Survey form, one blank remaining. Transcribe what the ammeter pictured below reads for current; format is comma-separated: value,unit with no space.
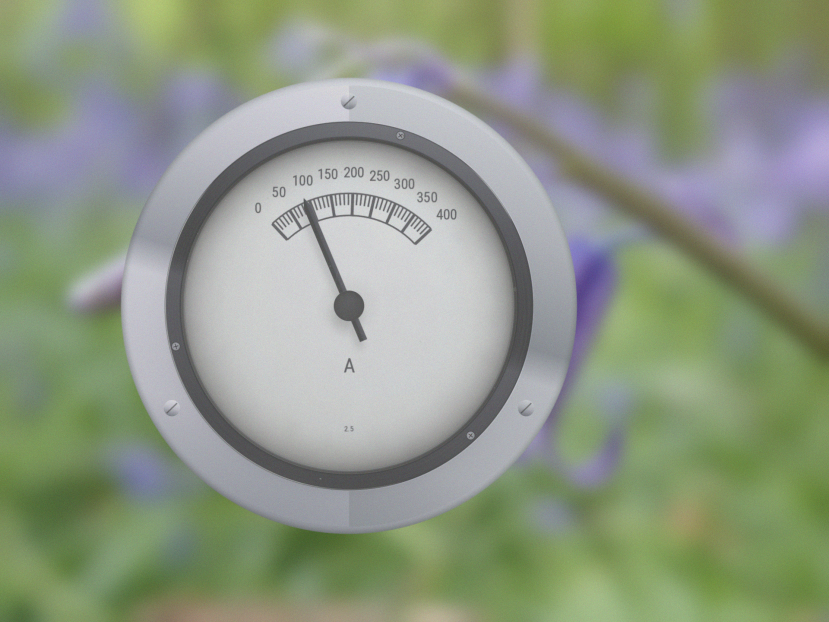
90,A
